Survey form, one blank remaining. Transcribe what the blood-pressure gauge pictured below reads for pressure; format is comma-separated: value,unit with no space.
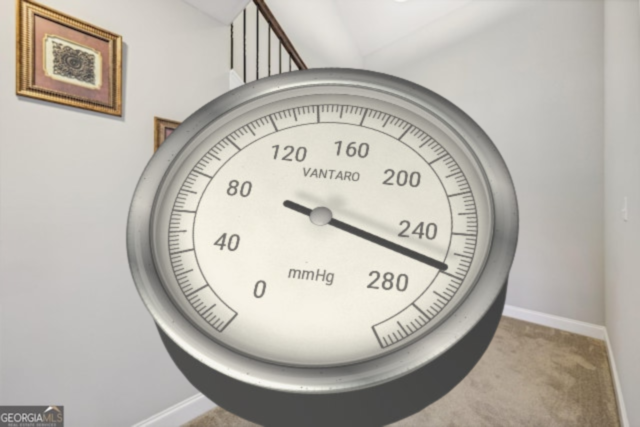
260,mmHg
